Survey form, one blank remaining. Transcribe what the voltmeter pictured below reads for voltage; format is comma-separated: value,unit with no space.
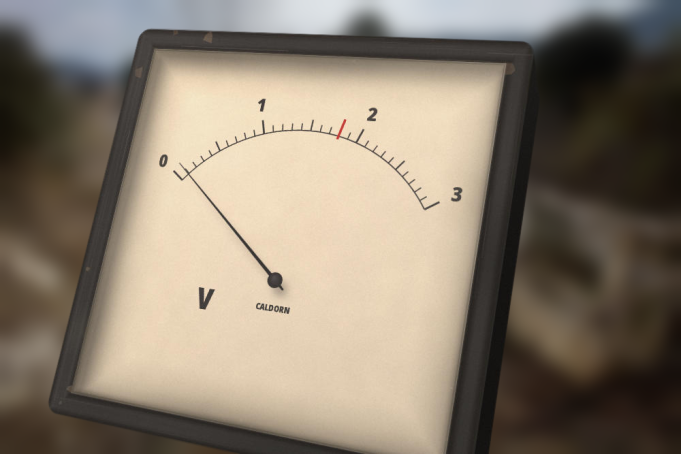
0.1,V
